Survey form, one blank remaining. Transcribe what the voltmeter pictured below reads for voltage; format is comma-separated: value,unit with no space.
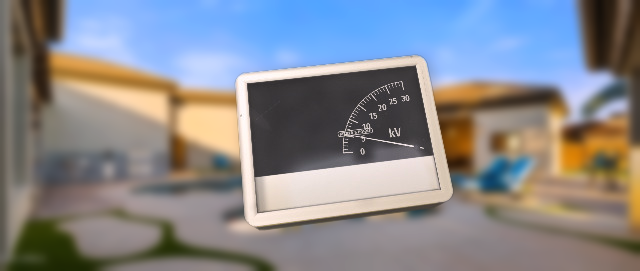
5,kV
